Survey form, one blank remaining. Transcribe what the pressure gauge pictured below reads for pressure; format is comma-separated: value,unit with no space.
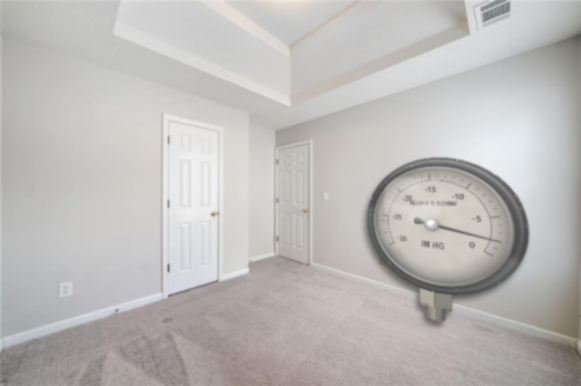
-2,inHg
